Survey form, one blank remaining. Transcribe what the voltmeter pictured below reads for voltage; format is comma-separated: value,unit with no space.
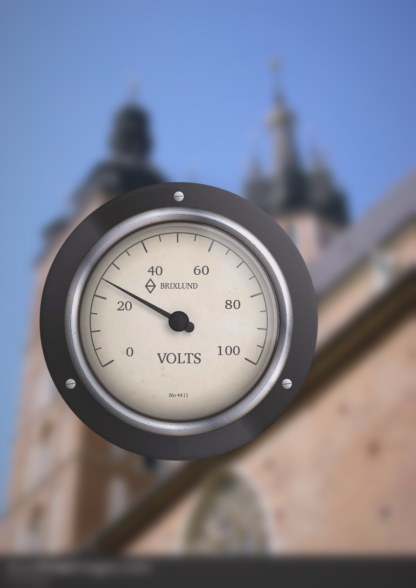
25,V
